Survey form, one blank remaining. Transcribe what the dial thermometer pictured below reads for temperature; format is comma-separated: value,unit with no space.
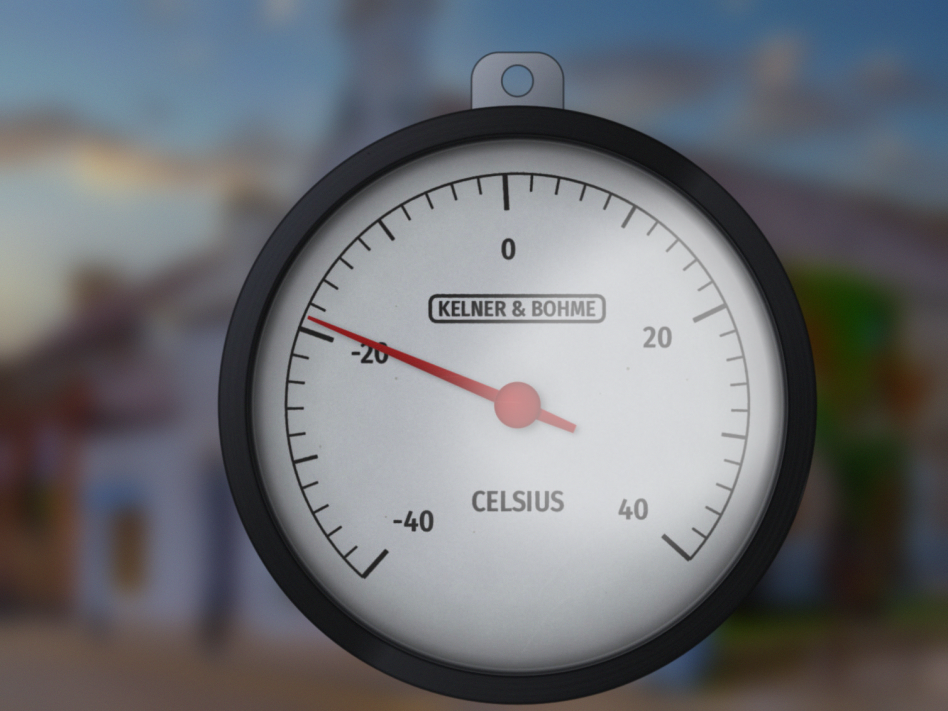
-19,°C
